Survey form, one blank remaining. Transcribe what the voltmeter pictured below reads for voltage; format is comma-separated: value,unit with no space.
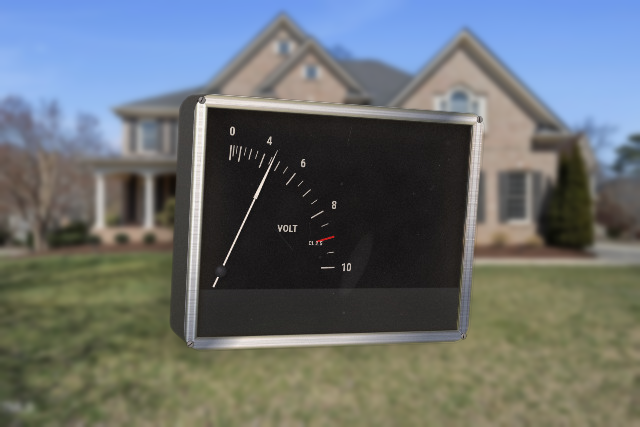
4.5,V
